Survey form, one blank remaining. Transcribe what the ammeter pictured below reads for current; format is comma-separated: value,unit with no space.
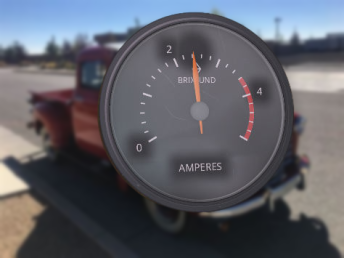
2.4,A
